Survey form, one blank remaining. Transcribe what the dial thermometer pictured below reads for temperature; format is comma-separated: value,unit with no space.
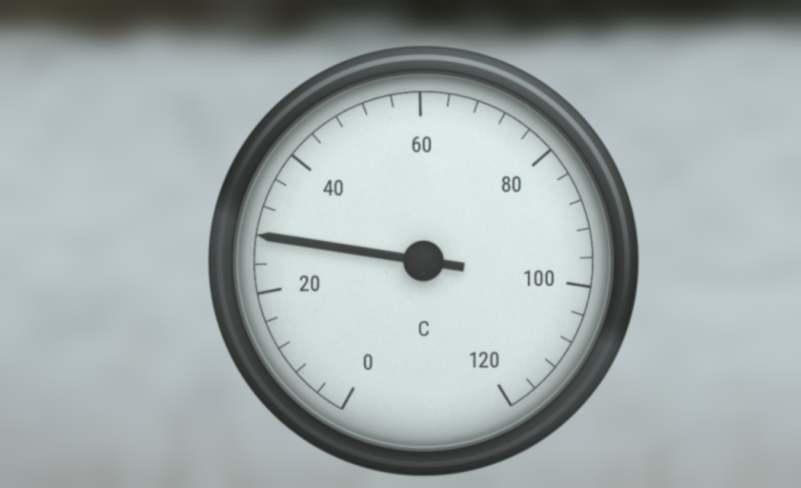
28,°C
